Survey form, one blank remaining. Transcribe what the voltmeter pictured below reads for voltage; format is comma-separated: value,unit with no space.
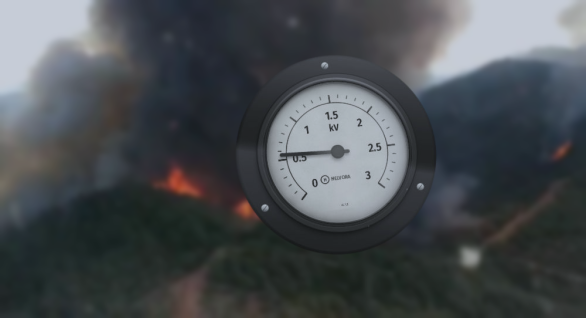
0.55,kV
